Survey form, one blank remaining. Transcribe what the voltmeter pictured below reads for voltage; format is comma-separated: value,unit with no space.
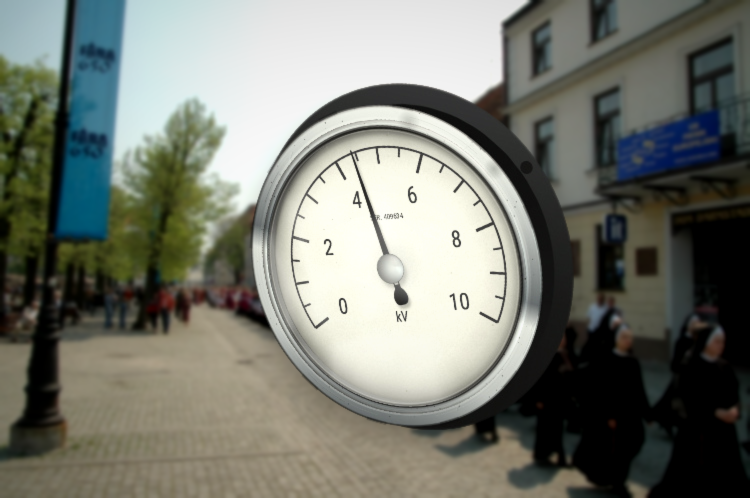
4.5,kV
